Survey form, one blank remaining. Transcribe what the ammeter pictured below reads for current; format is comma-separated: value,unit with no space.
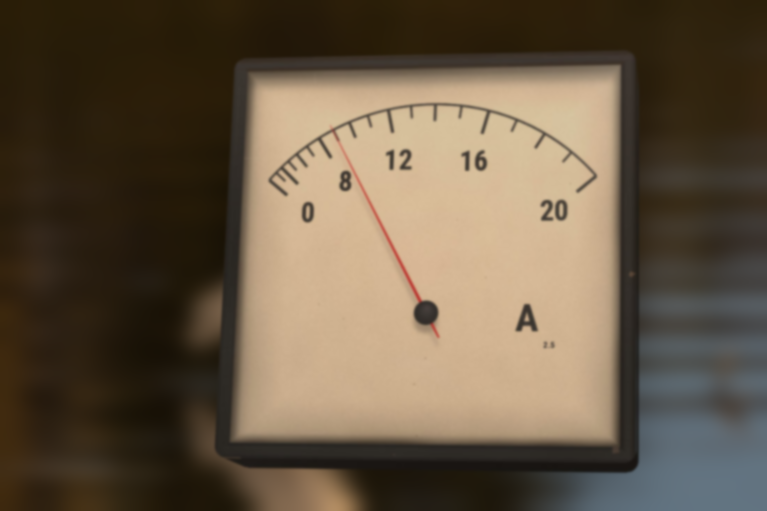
9,A
